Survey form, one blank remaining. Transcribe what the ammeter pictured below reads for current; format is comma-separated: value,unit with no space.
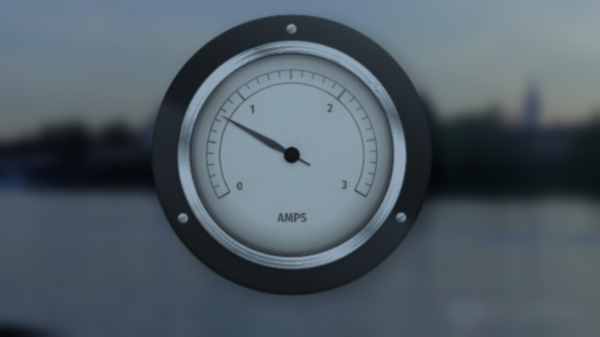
0.75,A
